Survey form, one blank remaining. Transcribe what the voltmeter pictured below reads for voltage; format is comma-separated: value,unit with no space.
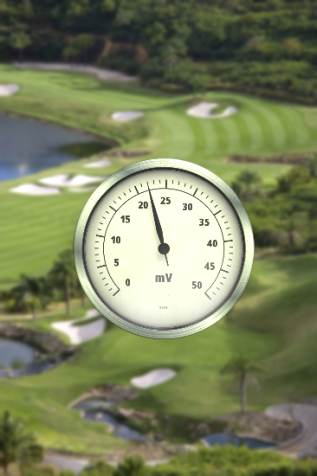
22,mV
